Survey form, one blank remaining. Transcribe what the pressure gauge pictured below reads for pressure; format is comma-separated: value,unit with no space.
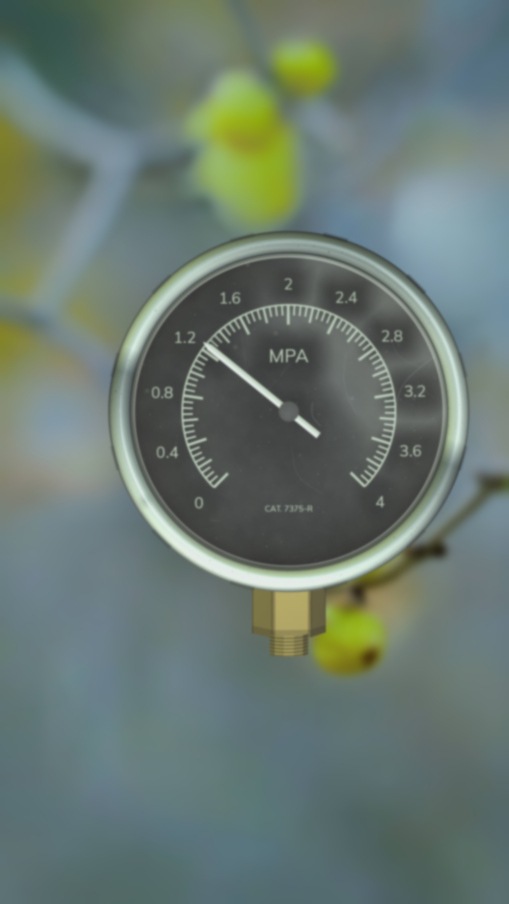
1.25,MPa
